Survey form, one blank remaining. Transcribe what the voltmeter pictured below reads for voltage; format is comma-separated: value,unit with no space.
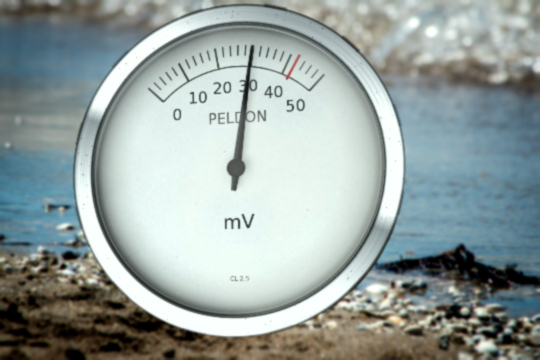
30,mV
